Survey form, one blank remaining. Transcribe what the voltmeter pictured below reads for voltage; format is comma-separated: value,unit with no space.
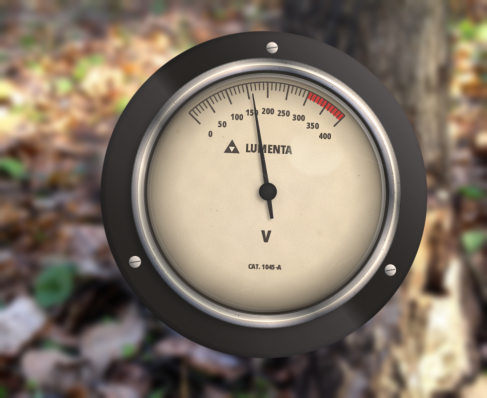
160,V
